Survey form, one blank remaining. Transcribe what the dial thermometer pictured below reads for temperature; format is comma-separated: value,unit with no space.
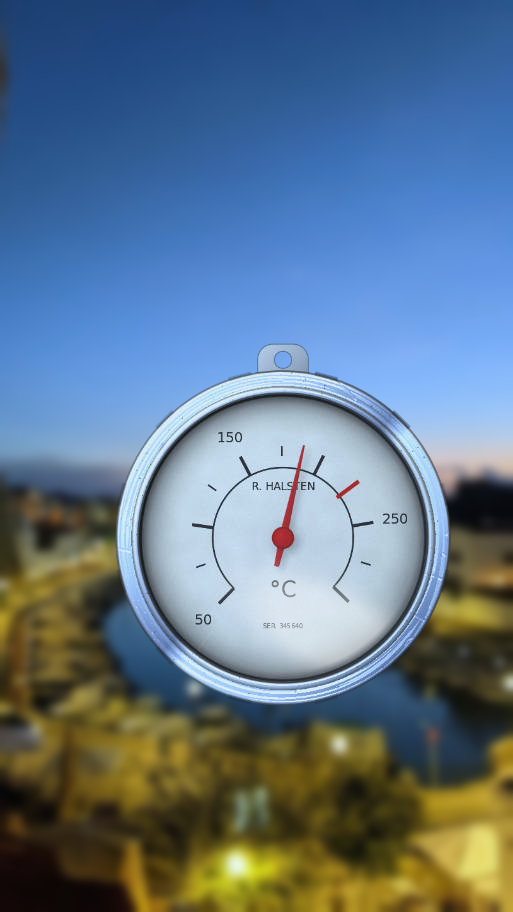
187.5,°C
